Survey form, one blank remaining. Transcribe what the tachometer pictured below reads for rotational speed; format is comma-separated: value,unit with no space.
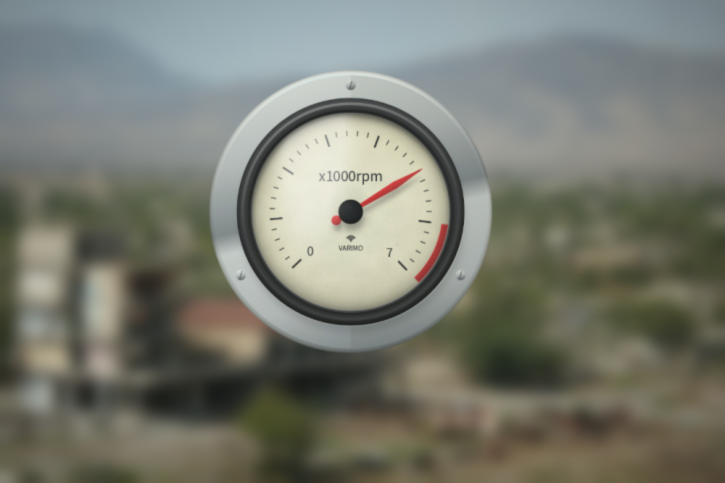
5000,rpm
